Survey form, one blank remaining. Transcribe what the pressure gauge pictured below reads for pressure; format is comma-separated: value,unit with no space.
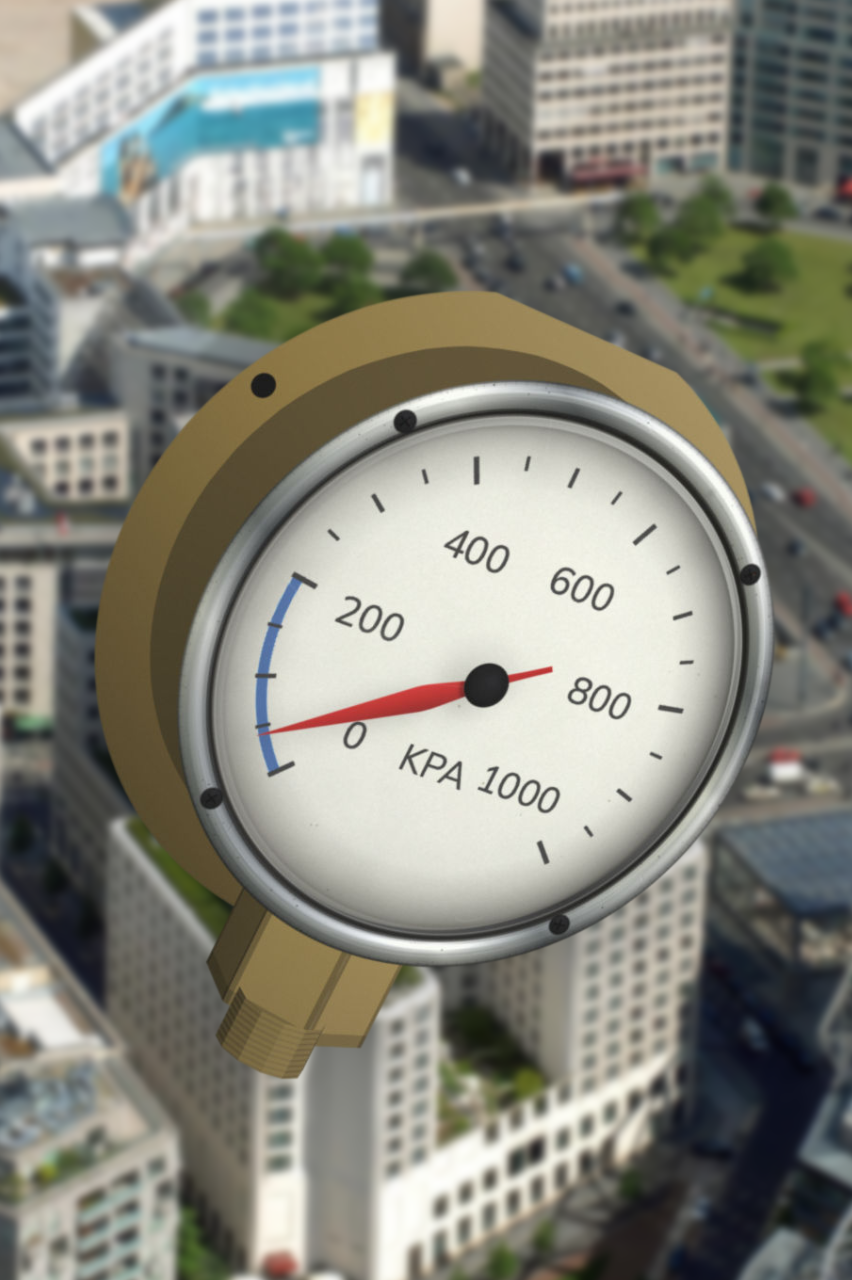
50,kPa
